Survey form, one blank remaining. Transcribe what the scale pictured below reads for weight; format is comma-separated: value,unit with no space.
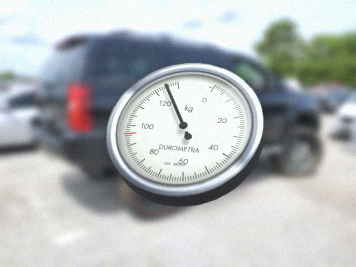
125,kg
